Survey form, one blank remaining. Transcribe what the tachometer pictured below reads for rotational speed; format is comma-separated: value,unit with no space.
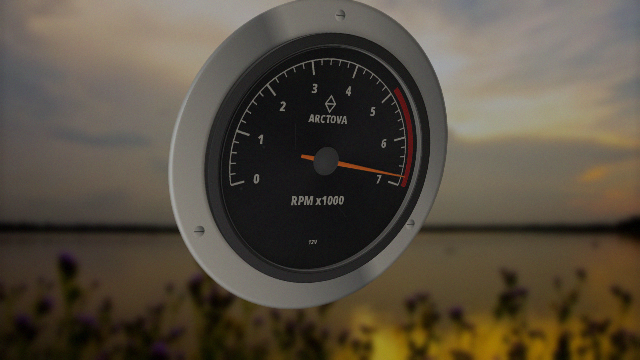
6800,rpm
